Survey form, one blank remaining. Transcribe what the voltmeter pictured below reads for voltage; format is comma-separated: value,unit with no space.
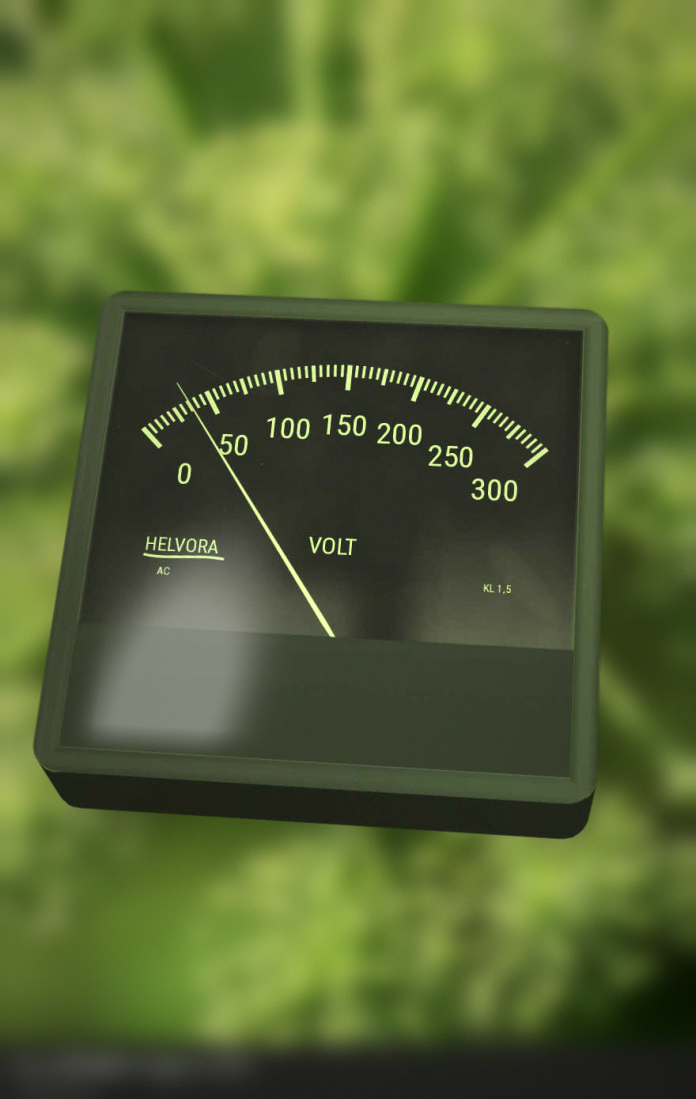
35,V
